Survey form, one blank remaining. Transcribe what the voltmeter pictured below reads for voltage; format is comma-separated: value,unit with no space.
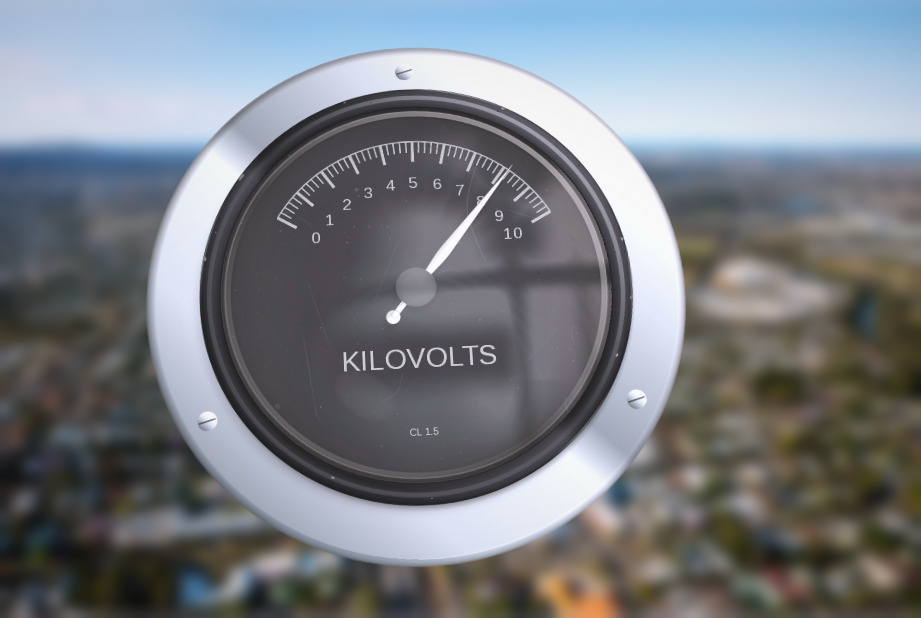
8.2,kV
